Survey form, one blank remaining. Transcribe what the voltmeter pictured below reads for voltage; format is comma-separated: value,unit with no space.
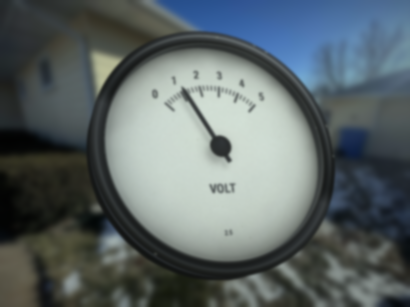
1,V
